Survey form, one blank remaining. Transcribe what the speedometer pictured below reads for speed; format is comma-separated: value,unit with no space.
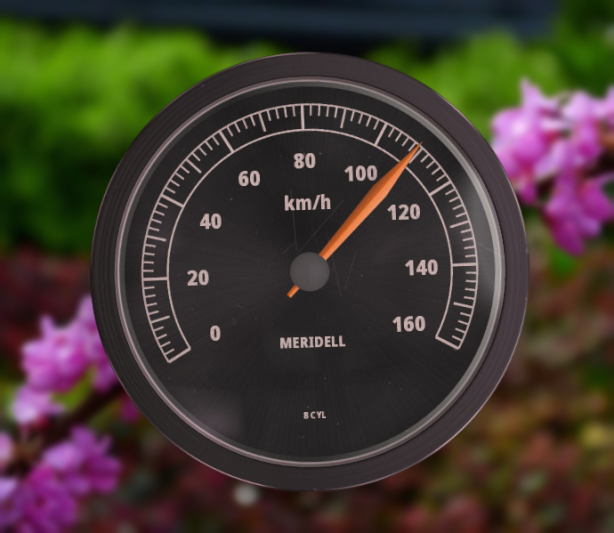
109,km/h
